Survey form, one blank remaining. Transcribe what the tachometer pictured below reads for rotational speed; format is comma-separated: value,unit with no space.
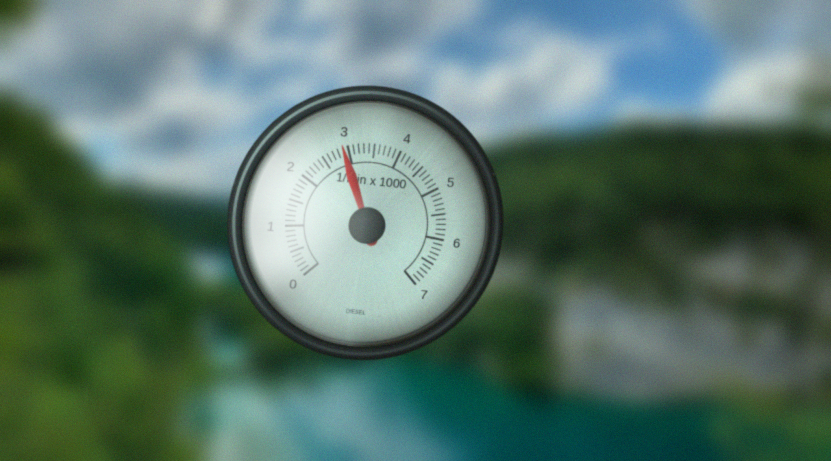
2900,rpm
